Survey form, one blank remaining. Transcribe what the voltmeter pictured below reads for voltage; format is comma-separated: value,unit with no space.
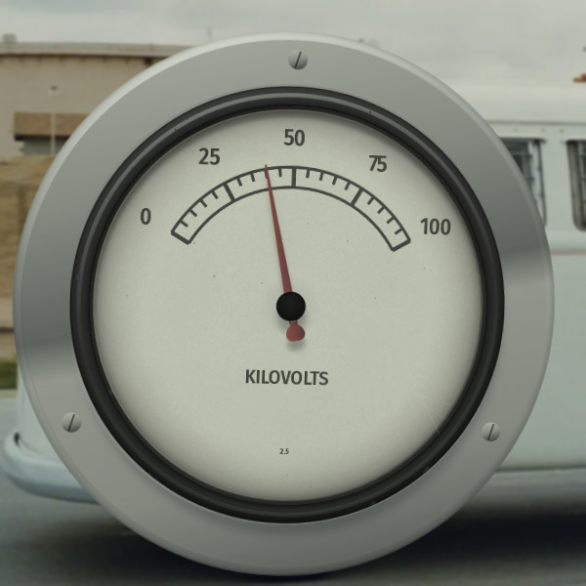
40,kV
